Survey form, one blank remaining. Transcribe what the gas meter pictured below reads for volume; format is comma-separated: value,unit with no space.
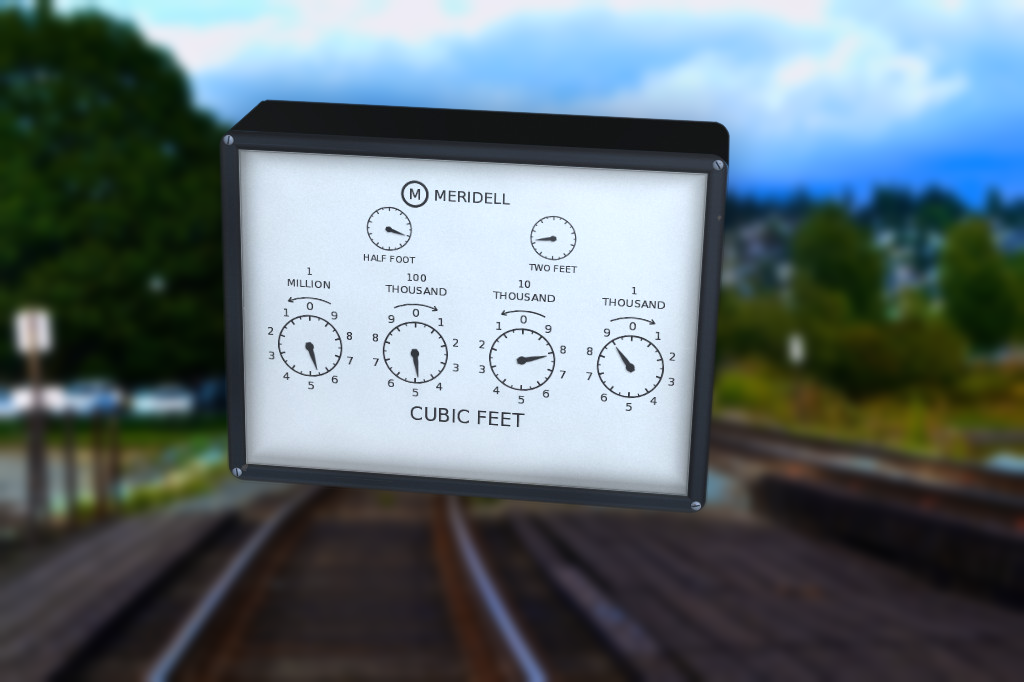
547900,ft³
